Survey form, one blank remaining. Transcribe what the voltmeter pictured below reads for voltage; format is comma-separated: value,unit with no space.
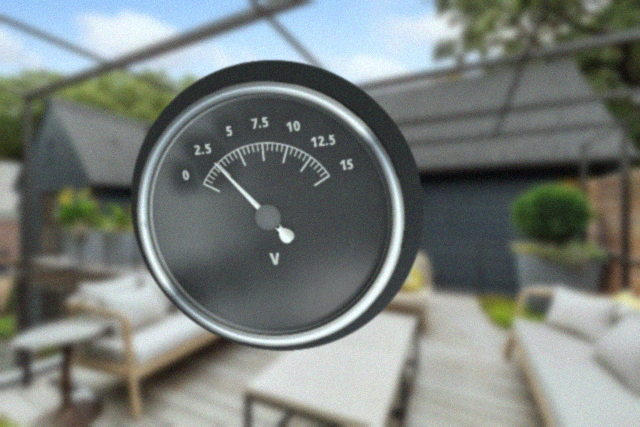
2.5,V
